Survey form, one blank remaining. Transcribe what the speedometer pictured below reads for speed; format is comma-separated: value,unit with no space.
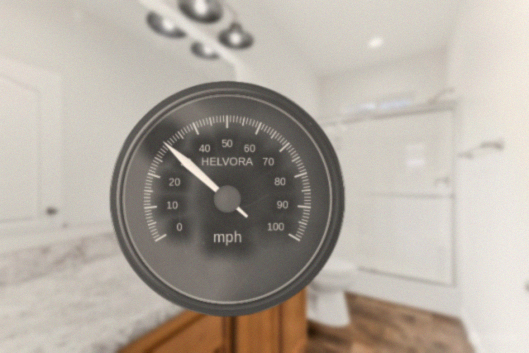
30,mph
